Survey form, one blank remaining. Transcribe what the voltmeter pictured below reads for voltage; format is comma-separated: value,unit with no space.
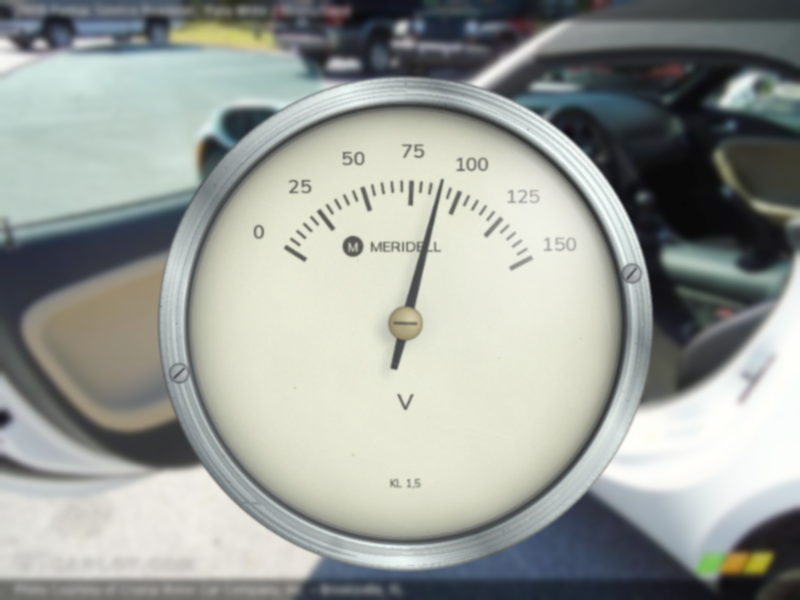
90,V
